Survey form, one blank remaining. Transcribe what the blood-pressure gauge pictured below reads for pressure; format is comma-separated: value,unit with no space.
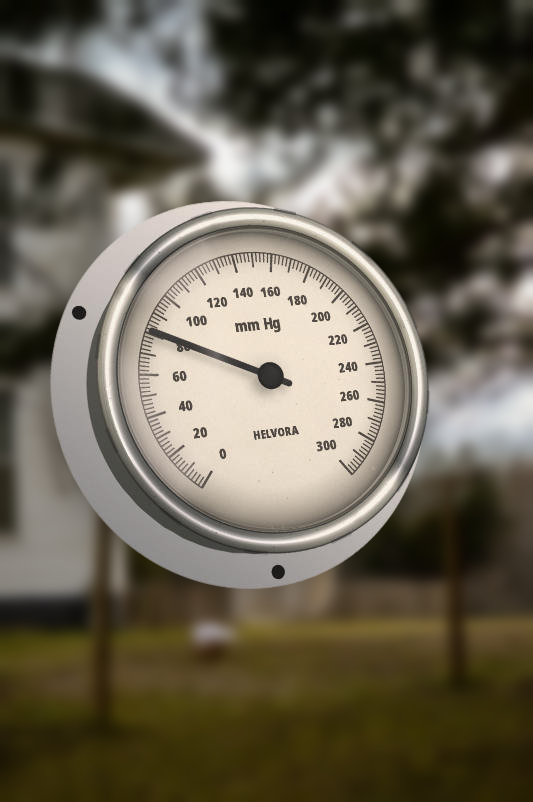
80,mmHg
